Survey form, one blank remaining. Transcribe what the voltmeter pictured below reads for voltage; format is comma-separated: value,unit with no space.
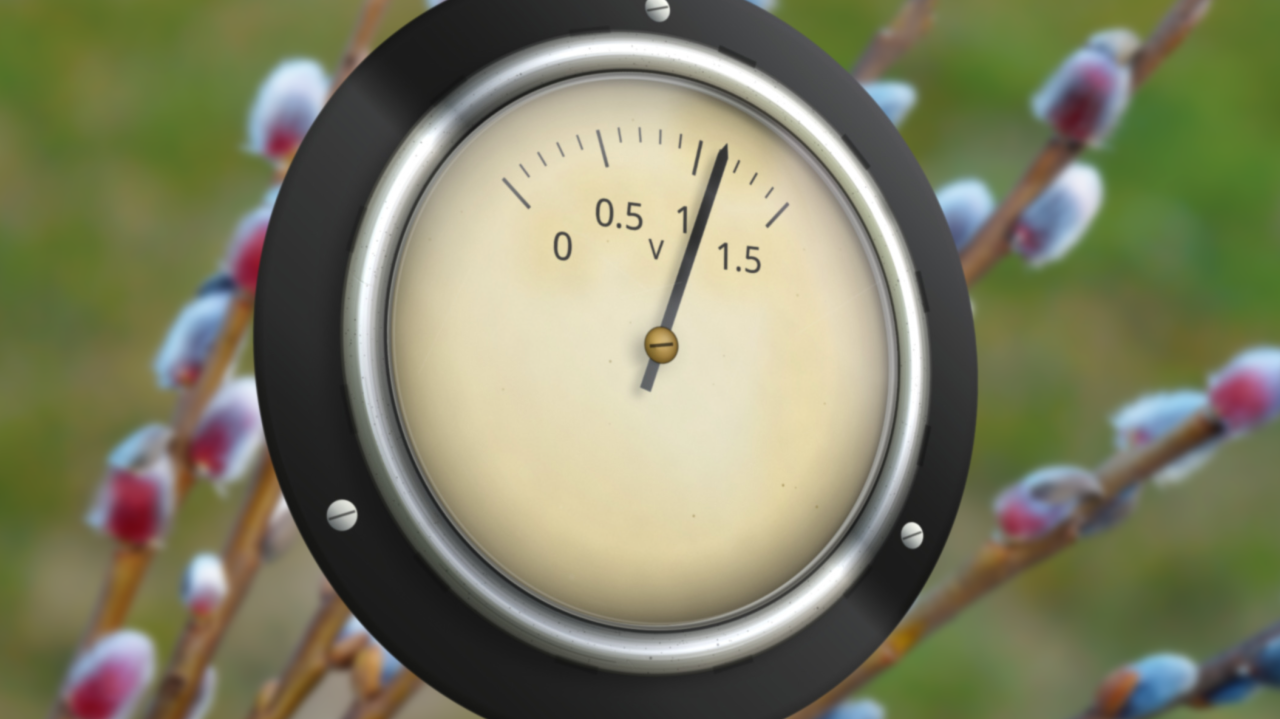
1.1,V
